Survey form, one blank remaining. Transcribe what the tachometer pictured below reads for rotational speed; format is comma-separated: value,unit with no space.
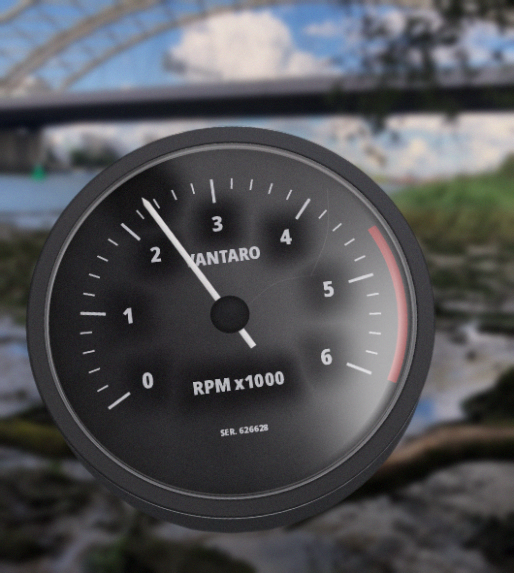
2300,rpm
